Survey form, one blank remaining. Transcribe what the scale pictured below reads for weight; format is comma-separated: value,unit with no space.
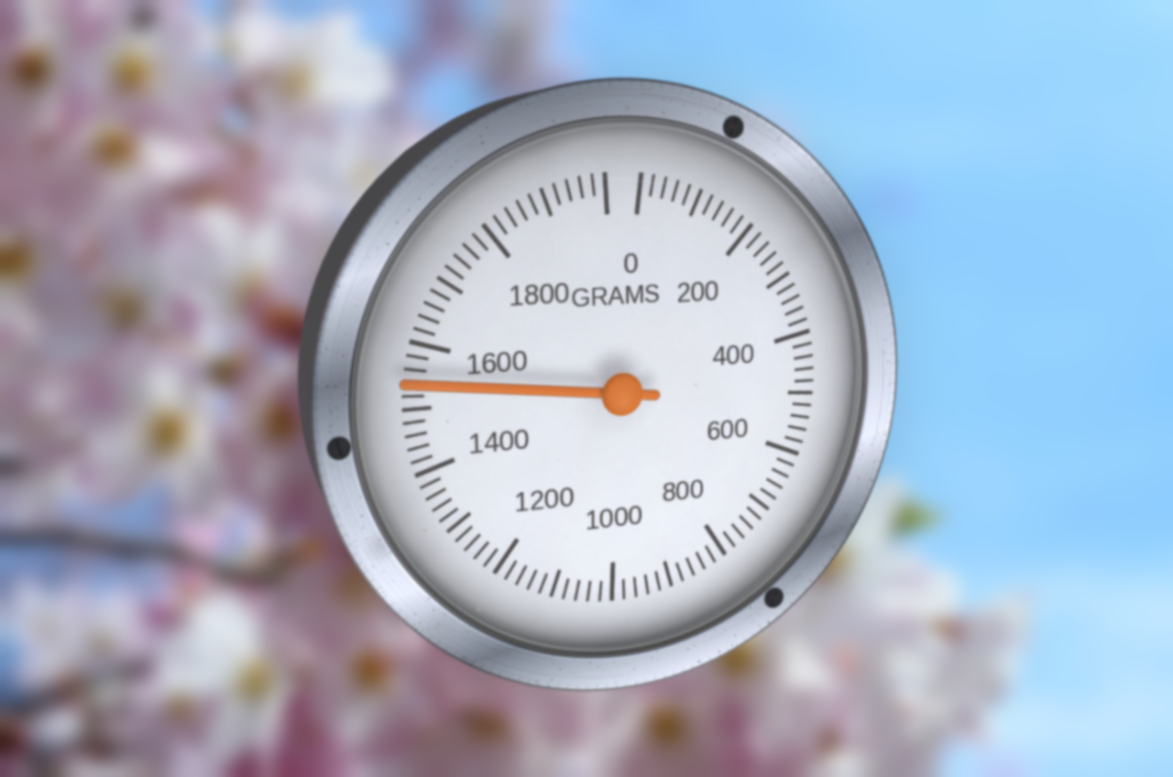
1540,g
